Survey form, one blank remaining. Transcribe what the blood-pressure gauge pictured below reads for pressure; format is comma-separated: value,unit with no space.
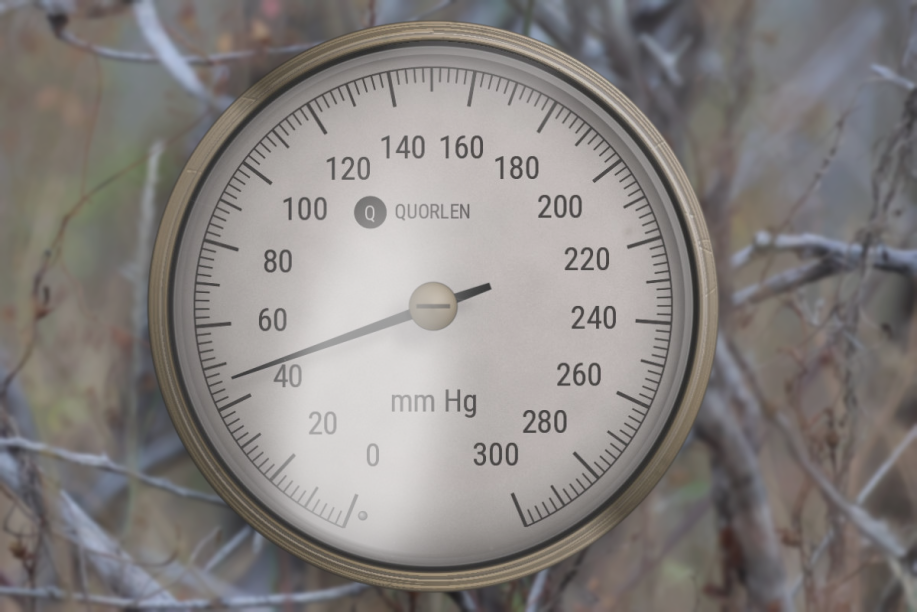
46,mmHg
